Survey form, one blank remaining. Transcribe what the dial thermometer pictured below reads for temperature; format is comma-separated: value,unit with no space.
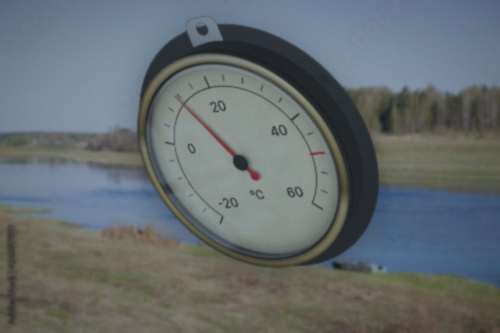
12,°C
